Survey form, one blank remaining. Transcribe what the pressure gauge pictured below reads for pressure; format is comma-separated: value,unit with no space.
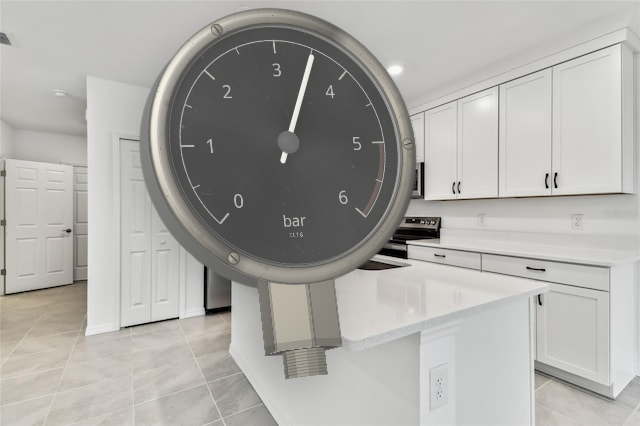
3.5,bar
